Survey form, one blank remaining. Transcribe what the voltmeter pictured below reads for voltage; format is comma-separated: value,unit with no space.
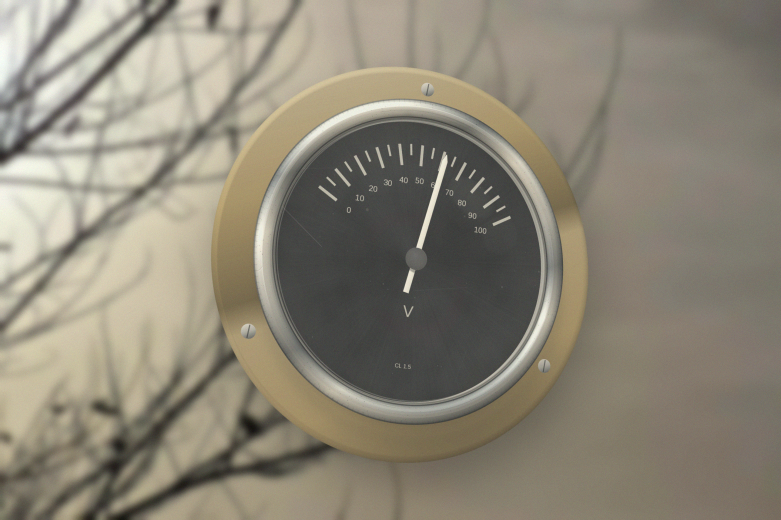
60,V
